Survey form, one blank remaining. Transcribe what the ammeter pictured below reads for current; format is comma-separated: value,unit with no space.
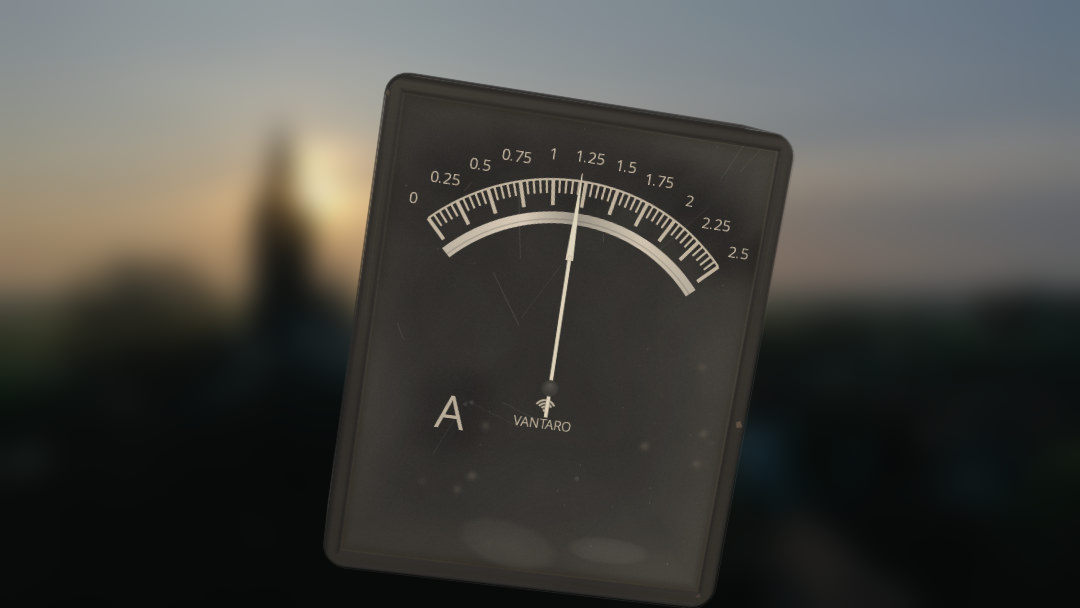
1.2,A
